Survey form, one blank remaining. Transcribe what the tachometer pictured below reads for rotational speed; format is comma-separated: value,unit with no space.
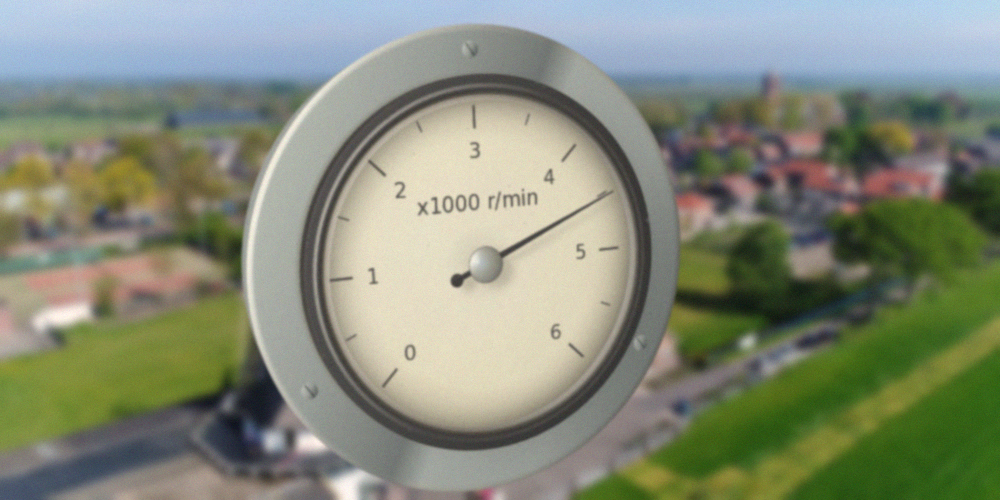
4500,rpm
